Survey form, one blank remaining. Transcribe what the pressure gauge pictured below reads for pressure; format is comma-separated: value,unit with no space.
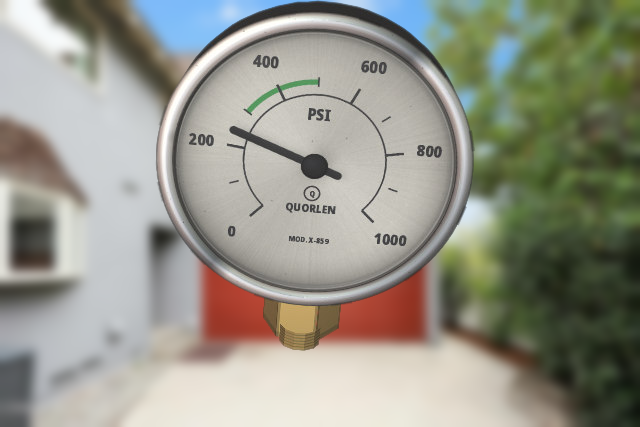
250,psi
